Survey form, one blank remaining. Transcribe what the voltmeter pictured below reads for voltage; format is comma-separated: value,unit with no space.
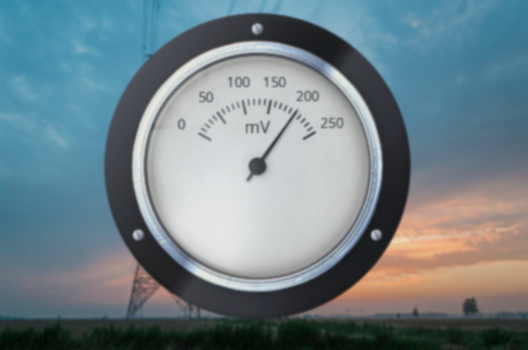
200,mV
